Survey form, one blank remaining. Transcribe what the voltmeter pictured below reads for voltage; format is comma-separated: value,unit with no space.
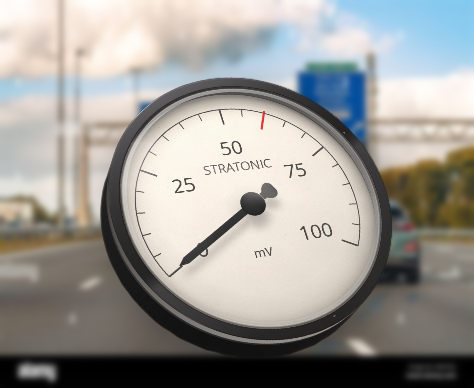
0,mV
